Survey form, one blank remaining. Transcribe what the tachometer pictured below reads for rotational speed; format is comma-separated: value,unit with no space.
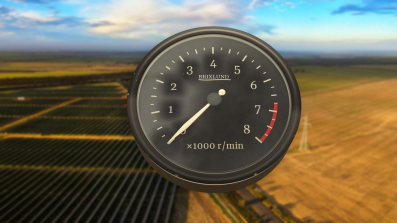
0,rpm
